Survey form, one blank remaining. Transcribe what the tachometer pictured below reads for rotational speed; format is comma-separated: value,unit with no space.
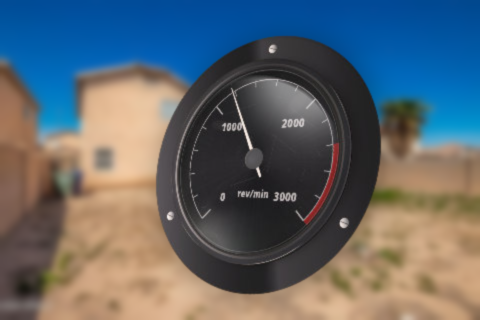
1200,rpm
